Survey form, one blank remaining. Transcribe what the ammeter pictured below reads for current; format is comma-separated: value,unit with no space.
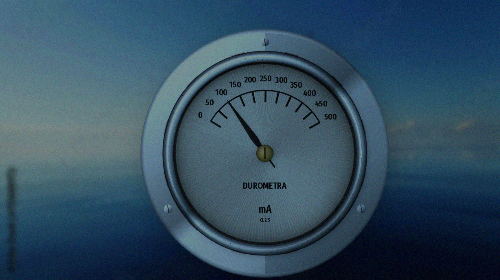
100,mA
